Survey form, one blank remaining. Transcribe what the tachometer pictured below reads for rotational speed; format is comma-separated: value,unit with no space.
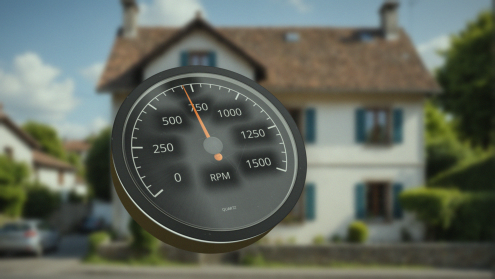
700,rpm
